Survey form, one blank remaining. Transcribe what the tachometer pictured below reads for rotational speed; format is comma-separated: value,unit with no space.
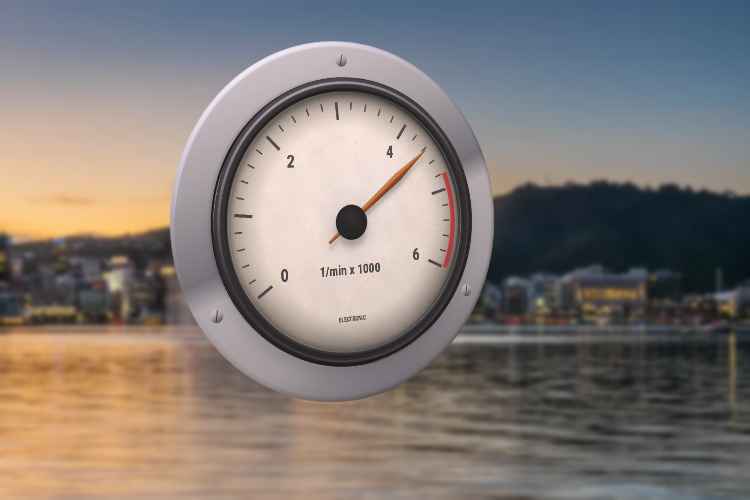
4400,rpm
